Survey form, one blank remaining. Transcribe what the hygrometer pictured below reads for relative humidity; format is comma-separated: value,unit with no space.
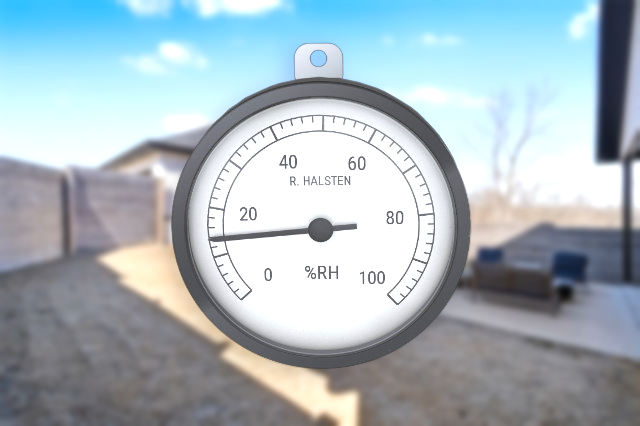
14,%
